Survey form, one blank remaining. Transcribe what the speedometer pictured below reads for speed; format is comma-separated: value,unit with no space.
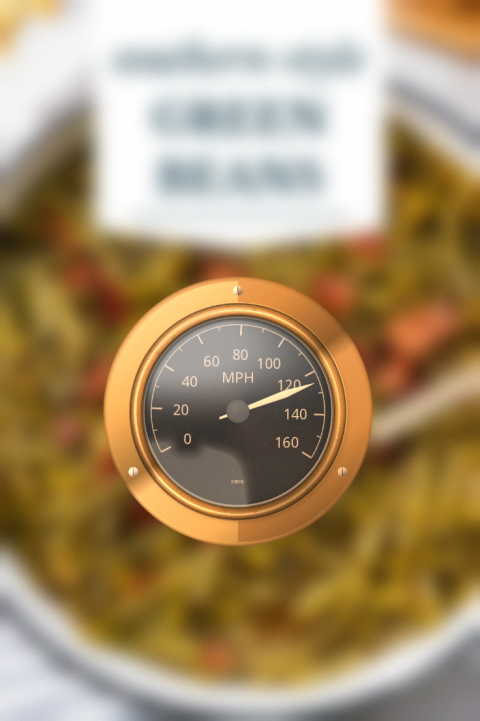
125,mph
